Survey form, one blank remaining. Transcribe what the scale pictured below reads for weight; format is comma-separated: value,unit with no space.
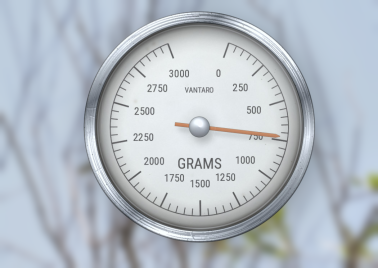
725,g
